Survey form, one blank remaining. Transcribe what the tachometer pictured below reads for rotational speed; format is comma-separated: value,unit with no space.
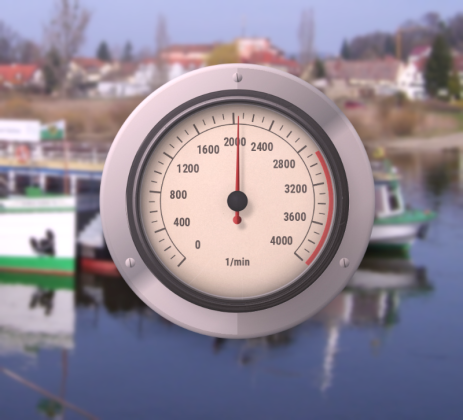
2050,rpm
